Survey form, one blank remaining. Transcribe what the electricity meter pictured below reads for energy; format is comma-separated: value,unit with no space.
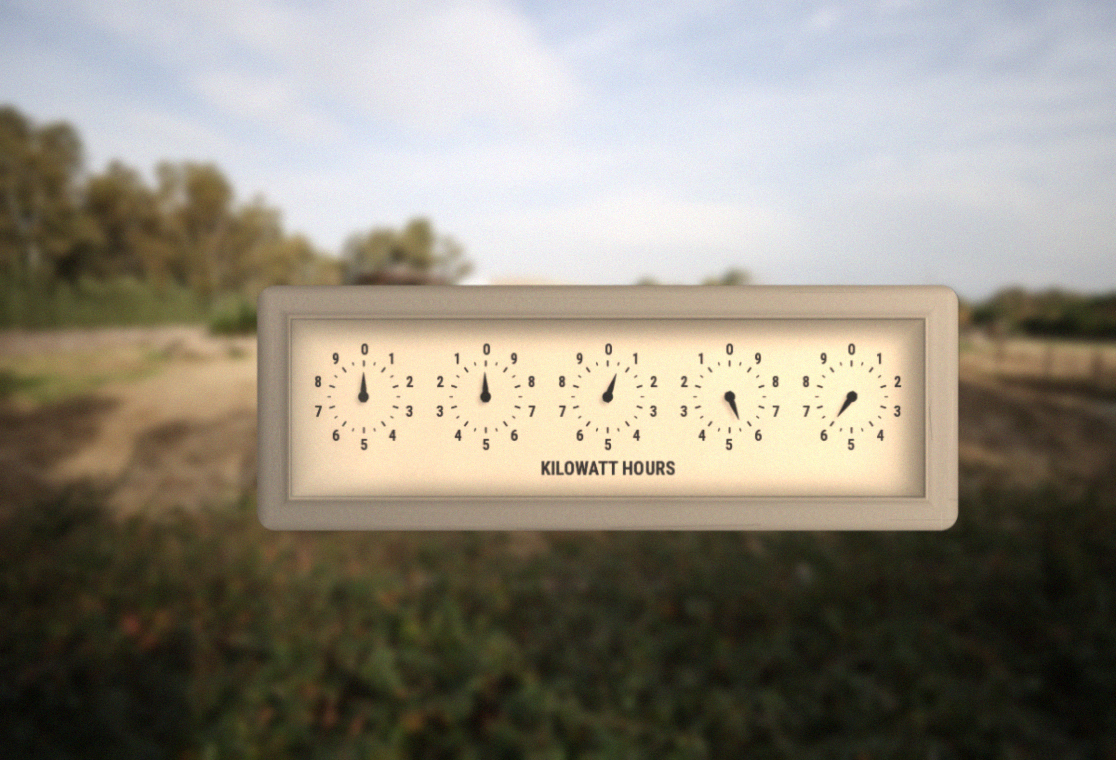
56,kWh
